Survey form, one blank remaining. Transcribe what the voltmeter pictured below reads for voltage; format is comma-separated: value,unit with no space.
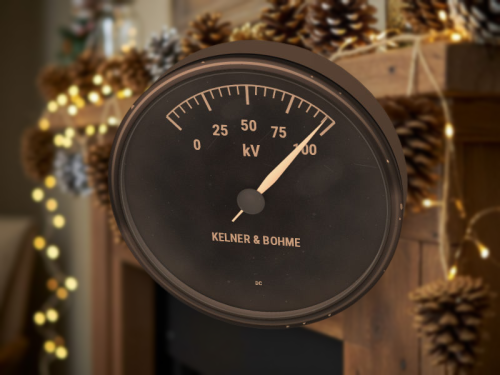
95,kV
